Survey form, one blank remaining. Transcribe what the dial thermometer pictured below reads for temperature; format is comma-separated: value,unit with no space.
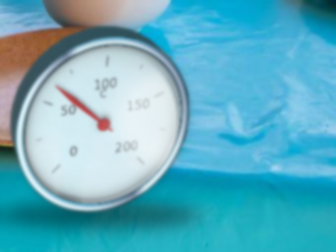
62.5,°C
